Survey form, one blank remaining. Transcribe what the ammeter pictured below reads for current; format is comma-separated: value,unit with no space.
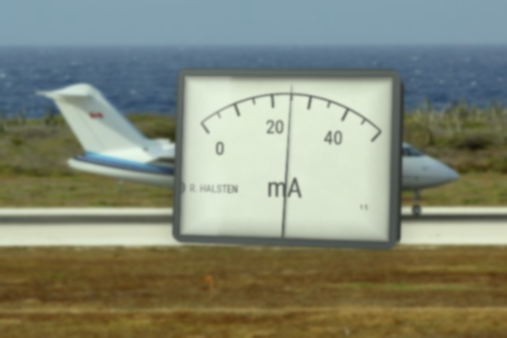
25,mA
